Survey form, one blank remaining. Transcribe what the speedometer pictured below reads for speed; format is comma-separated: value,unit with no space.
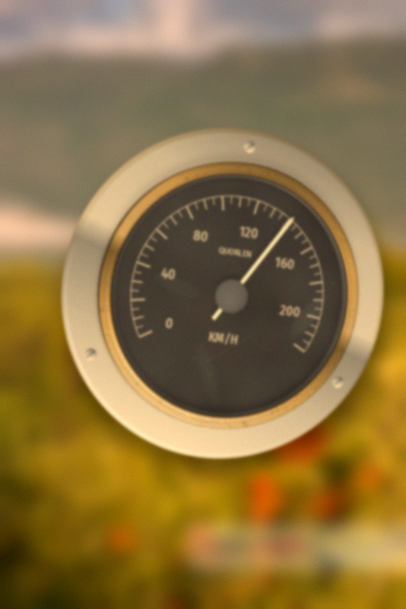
140,km/h
